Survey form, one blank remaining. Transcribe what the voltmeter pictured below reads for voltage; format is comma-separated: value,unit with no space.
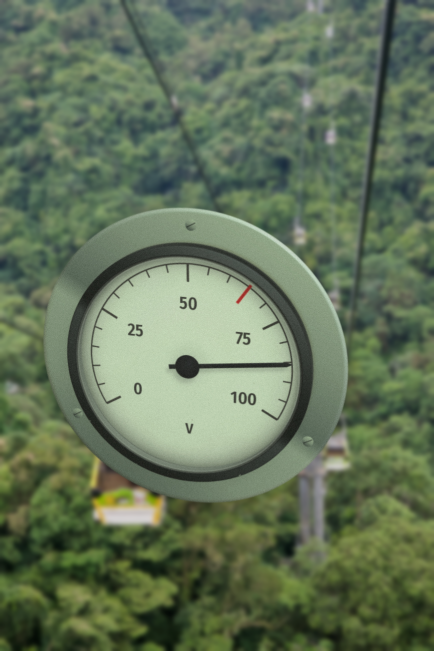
85,V
